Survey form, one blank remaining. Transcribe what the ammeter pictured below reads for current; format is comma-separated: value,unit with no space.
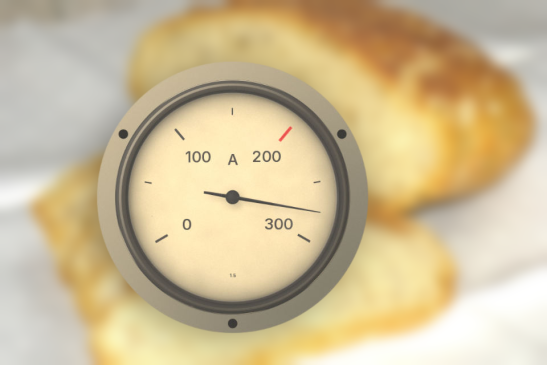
275,A
